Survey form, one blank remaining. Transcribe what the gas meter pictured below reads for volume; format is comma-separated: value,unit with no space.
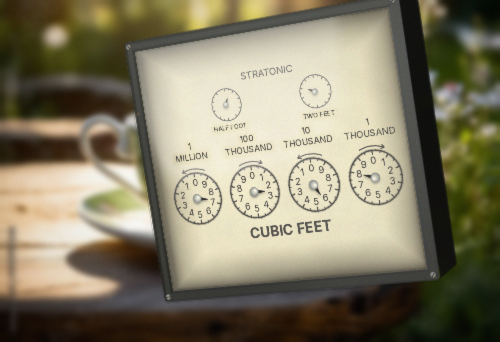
725800,ft³
